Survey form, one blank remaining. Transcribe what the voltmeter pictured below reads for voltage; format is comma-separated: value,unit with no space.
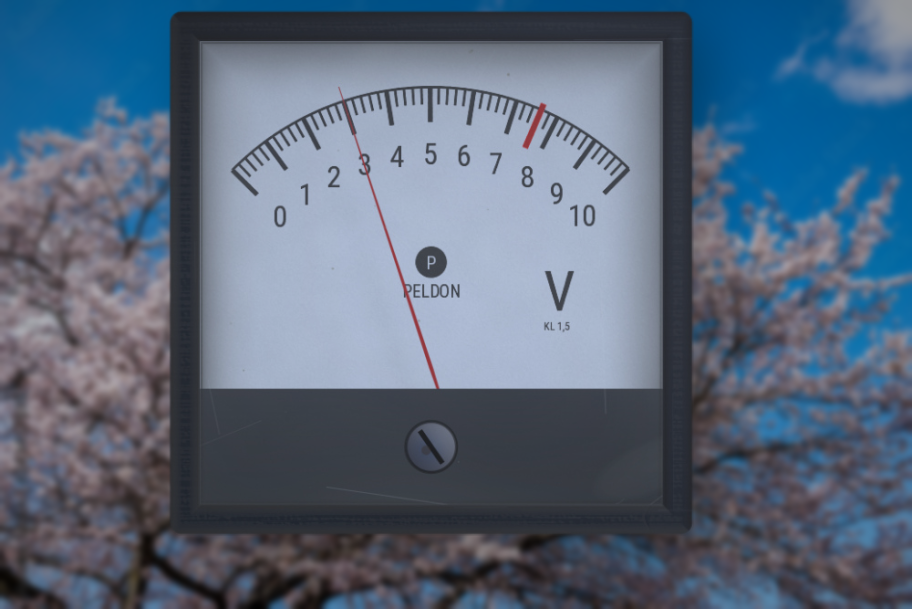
3,V
